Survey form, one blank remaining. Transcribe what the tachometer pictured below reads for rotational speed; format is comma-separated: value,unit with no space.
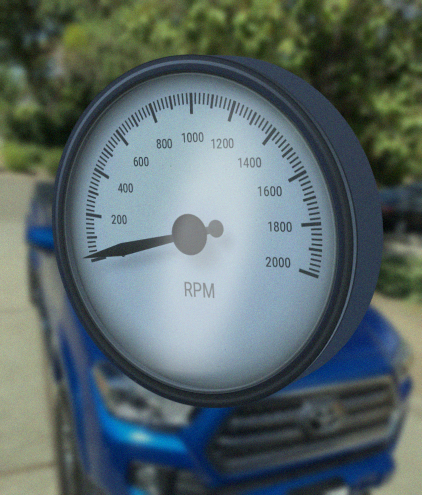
20,rpm
